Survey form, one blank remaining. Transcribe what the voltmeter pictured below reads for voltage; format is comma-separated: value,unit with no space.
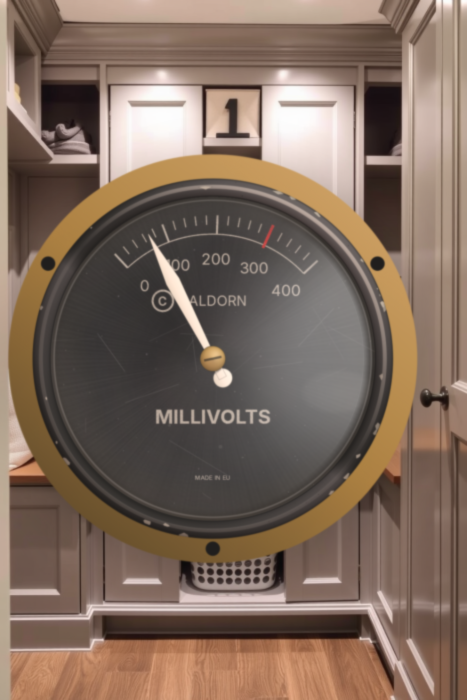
70,mV
